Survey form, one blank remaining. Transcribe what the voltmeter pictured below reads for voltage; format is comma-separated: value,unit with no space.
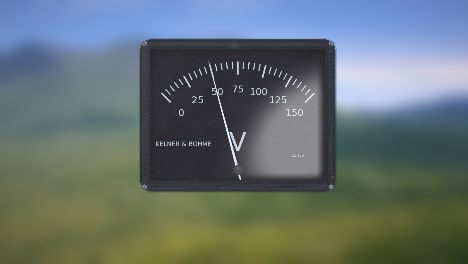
50,V
